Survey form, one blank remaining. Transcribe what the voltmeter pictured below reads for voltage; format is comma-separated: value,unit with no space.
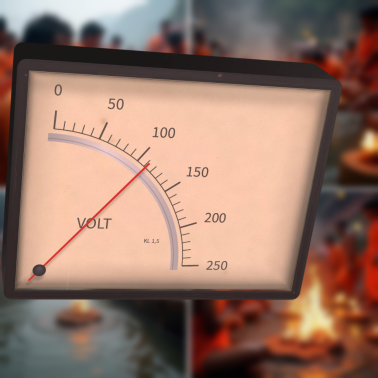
110,V
